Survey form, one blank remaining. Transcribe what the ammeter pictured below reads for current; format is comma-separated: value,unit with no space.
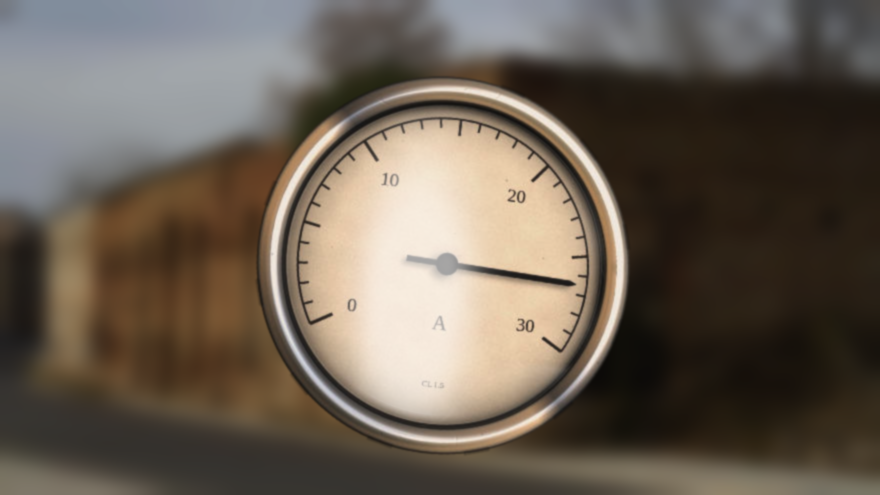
26.5,A
